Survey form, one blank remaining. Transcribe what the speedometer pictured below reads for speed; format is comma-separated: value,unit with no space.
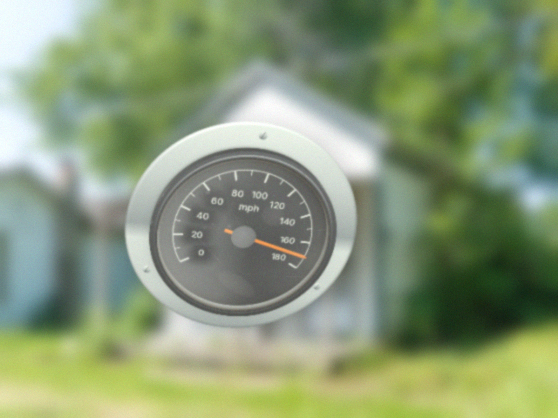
170,mph
